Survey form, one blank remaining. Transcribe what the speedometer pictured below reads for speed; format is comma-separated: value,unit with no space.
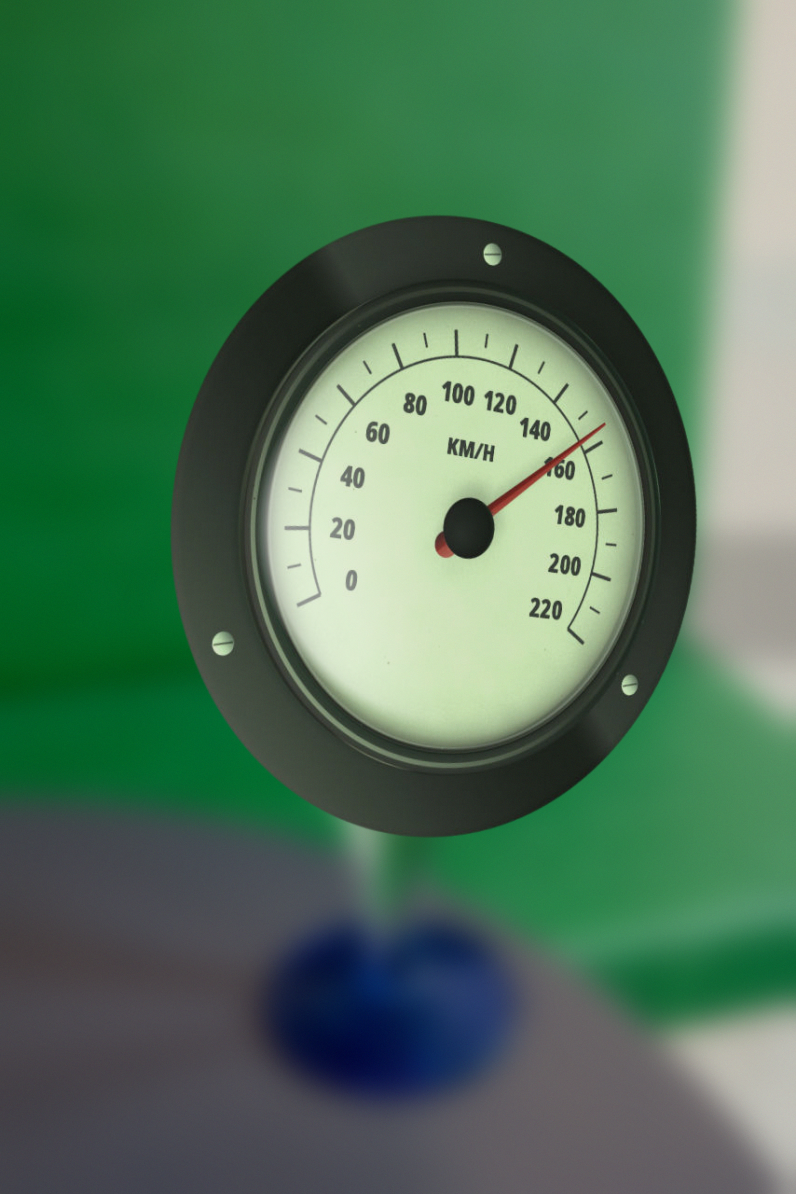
155,km/h
